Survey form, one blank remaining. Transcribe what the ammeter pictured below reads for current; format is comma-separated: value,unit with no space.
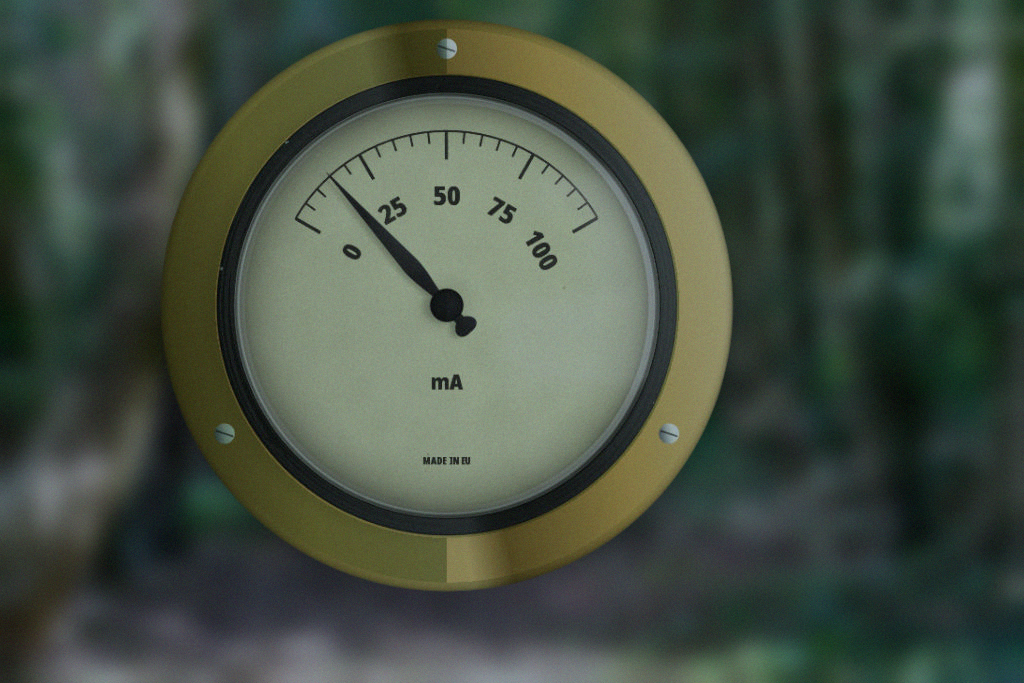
15,mA
